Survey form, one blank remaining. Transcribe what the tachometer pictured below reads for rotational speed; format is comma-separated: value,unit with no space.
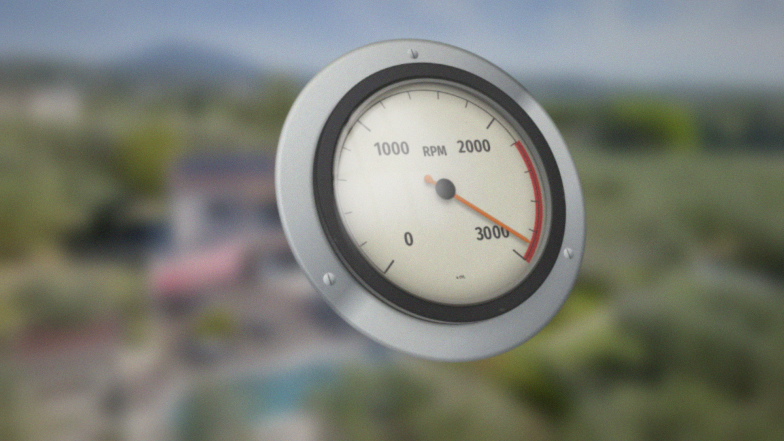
2900,rpm
